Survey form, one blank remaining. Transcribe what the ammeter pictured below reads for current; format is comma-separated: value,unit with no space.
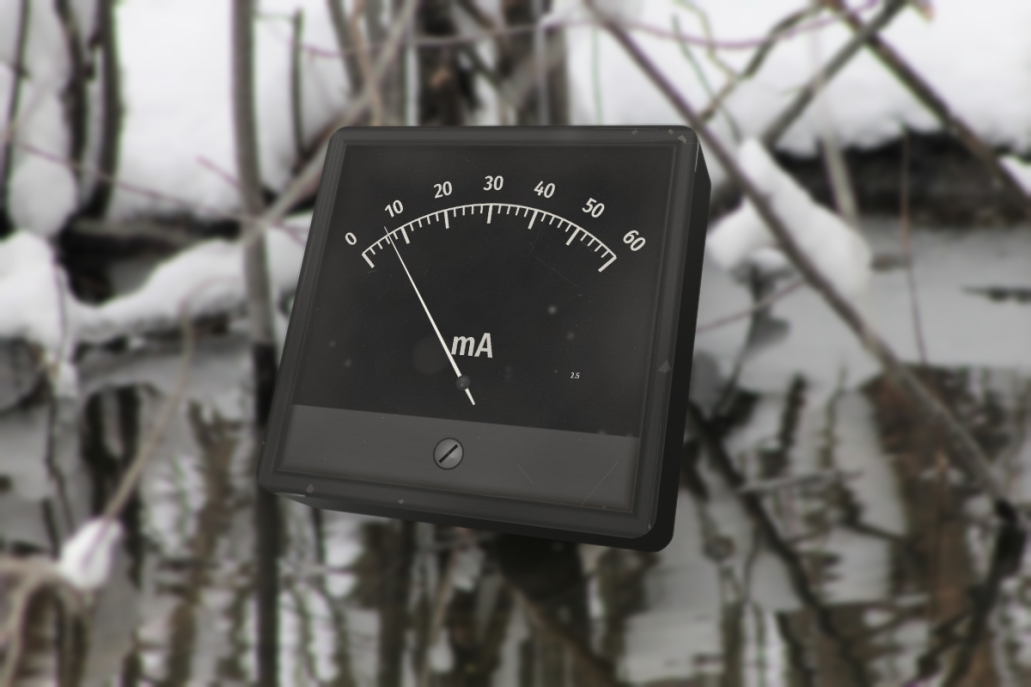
7,mA
